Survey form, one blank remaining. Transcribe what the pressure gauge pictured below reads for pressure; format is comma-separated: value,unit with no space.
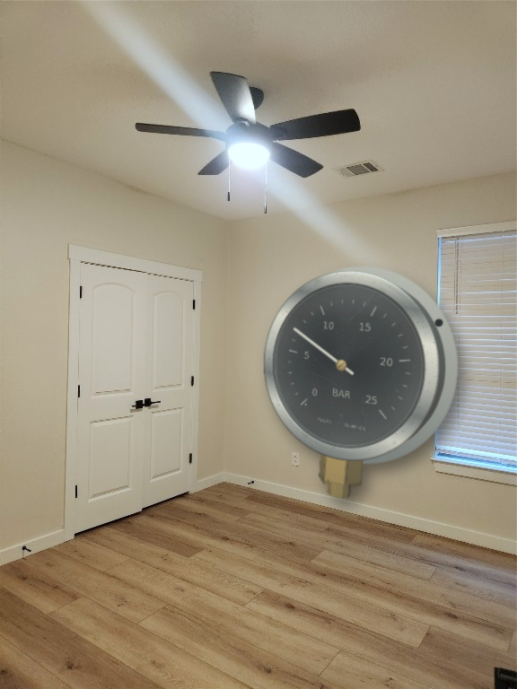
7,bar
